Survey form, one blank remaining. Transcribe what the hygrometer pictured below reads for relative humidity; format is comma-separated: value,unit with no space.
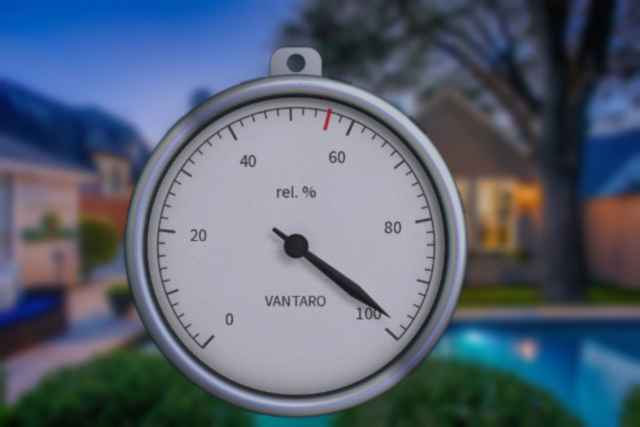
98,%
